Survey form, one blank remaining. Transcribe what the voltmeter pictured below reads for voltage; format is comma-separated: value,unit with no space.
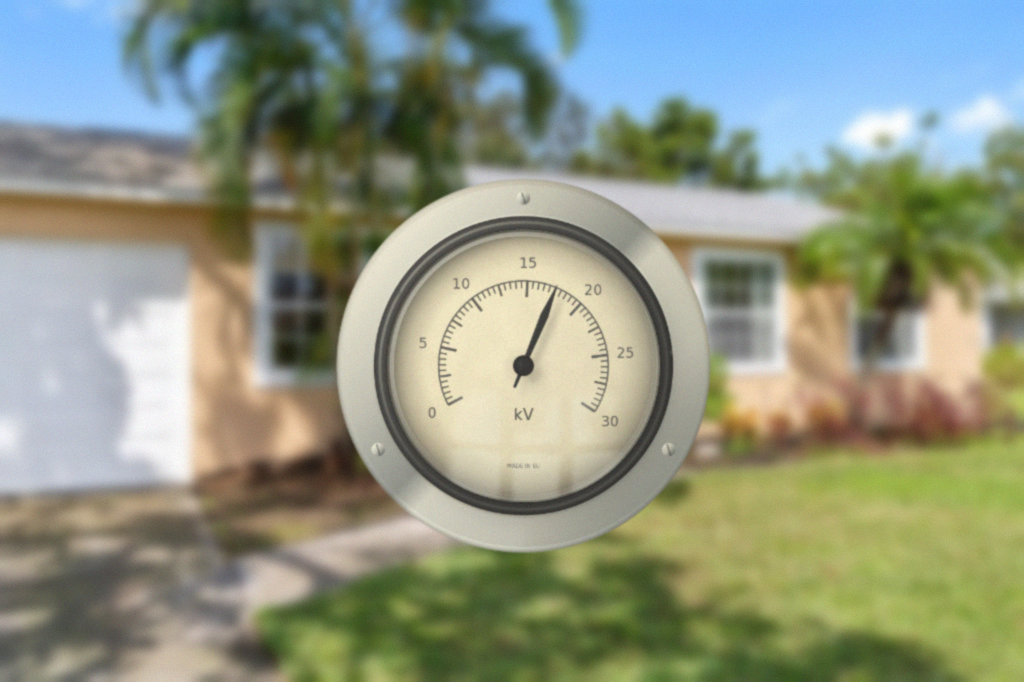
17.5,kV
